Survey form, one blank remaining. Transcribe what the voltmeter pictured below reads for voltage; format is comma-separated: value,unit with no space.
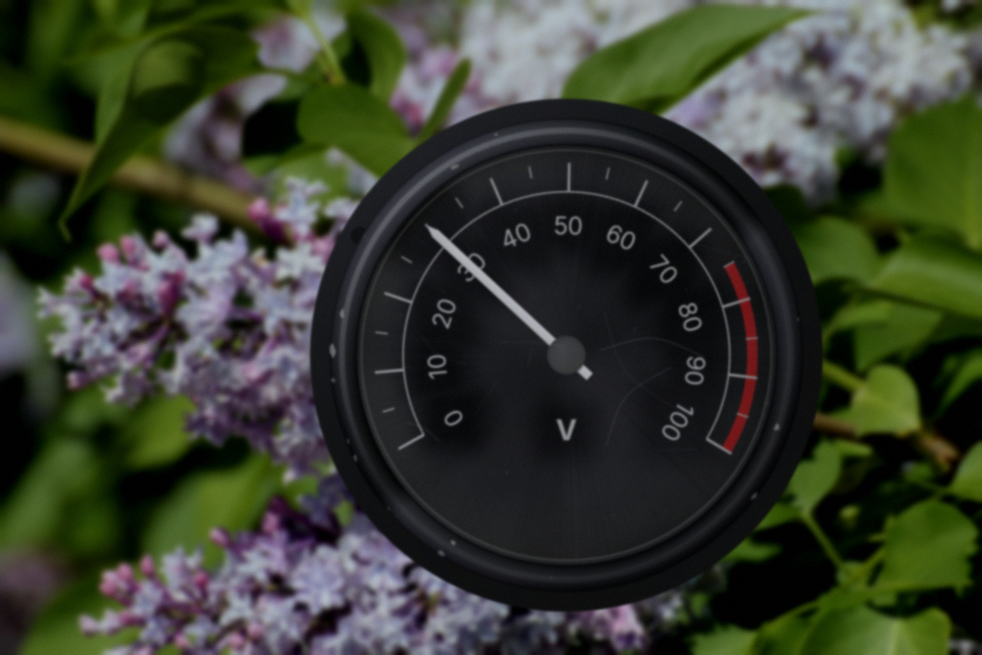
30,V
